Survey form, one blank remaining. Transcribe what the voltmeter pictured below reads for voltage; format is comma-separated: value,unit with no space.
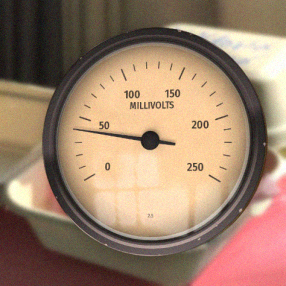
40,mV
